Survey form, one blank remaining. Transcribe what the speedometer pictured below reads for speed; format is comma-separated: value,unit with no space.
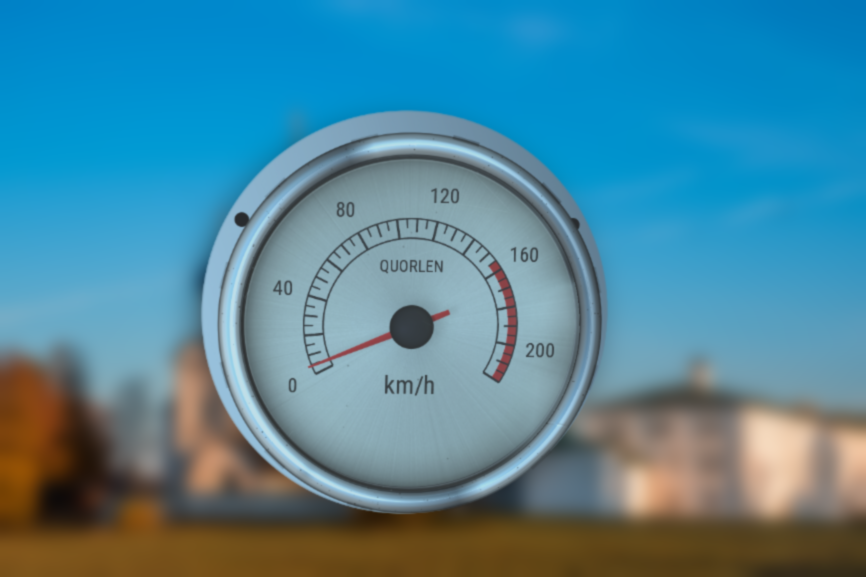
5,km/h
